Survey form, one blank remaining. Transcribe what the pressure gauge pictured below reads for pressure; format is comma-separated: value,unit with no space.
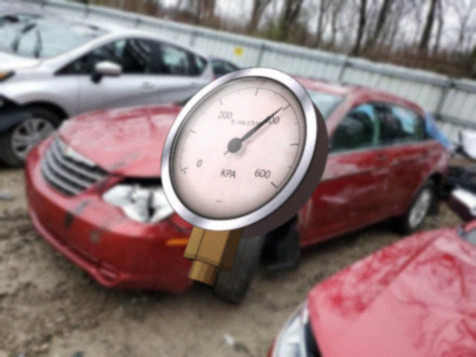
400,kPa
